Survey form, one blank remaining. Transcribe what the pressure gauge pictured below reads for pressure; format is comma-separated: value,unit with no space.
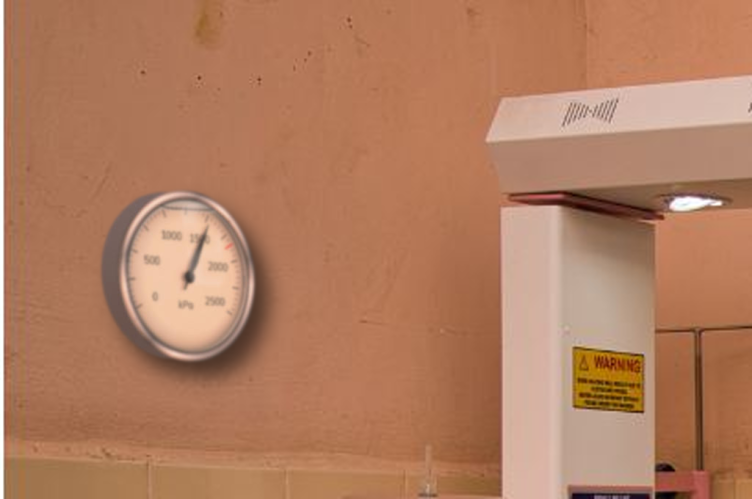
1500,kPa
